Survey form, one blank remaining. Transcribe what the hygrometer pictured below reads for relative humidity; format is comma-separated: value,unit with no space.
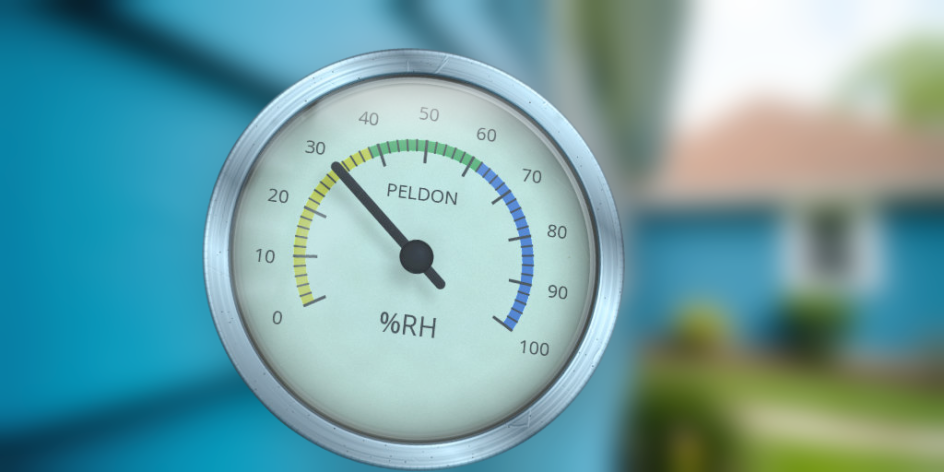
30,%
